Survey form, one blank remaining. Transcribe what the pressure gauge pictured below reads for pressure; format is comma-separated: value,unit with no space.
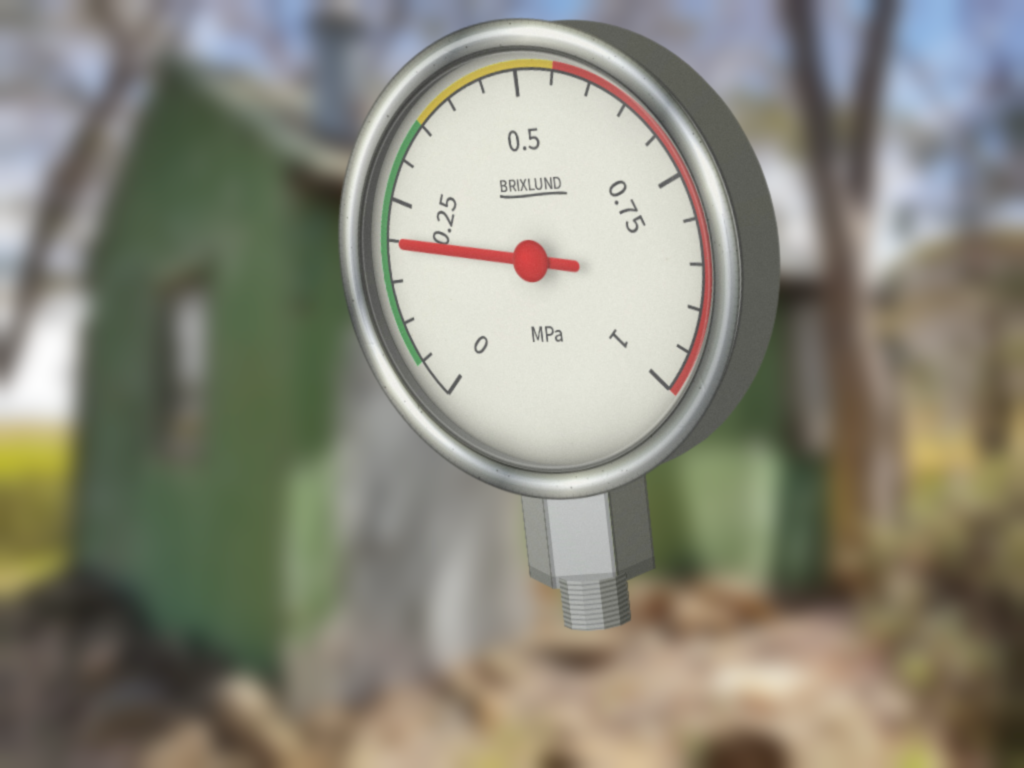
0.2,MPa
